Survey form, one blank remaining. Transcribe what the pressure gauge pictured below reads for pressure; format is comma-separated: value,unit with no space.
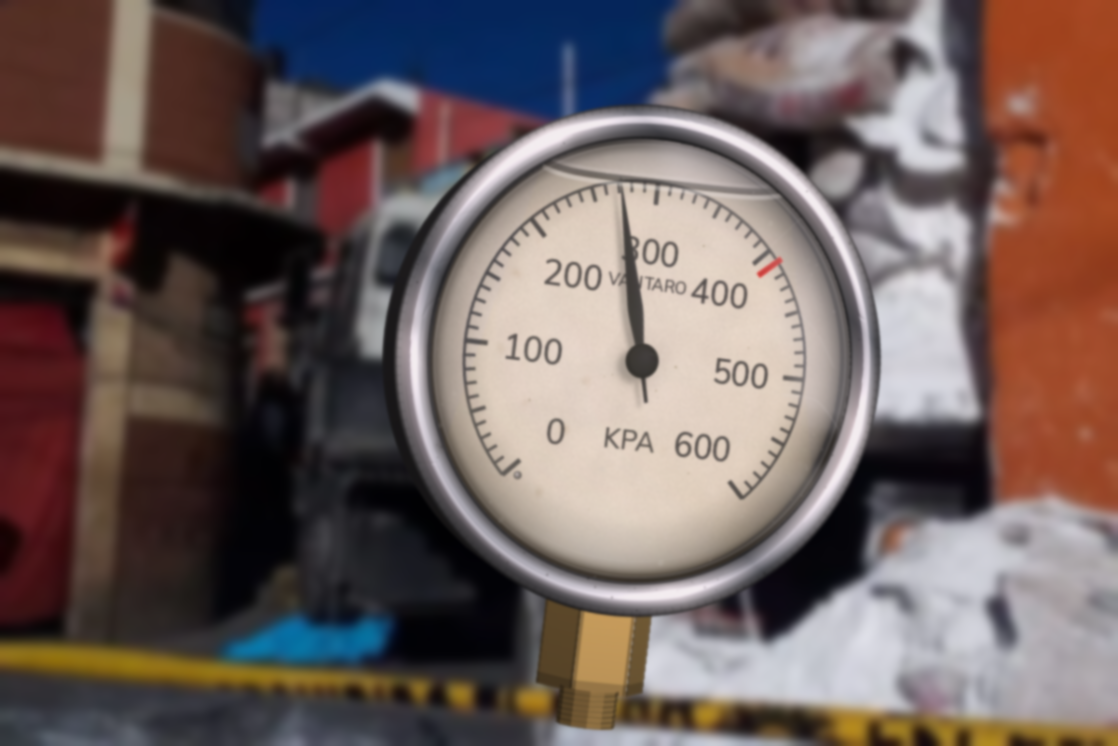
270,kPa
